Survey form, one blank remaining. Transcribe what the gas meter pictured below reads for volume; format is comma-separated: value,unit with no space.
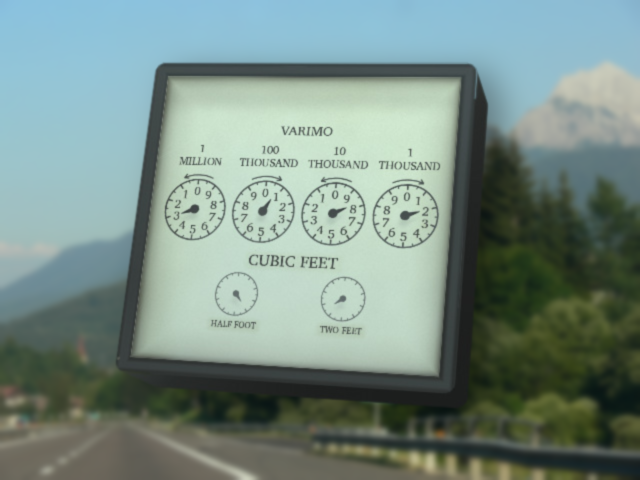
308200,ft³
